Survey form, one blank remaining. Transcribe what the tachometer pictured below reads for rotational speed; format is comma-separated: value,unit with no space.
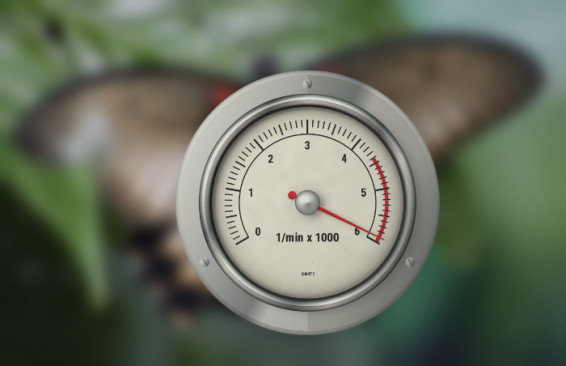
5900,rpm
